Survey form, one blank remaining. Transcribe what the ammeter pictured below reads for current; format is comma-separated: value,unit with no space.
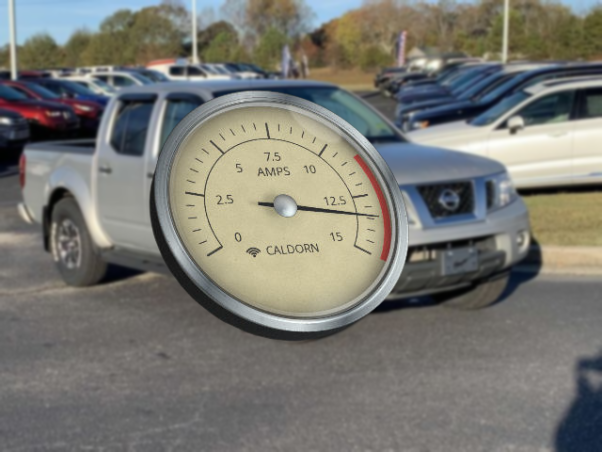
13.5,A
